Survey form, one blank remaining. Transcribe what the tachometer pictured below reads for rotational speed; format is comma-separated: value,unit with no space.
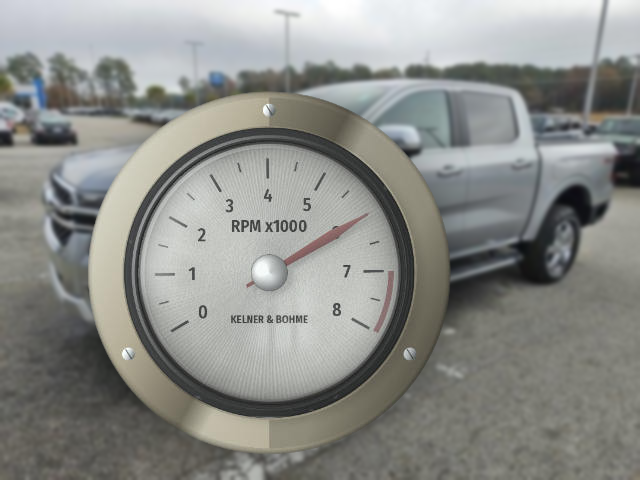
6000,rpm
